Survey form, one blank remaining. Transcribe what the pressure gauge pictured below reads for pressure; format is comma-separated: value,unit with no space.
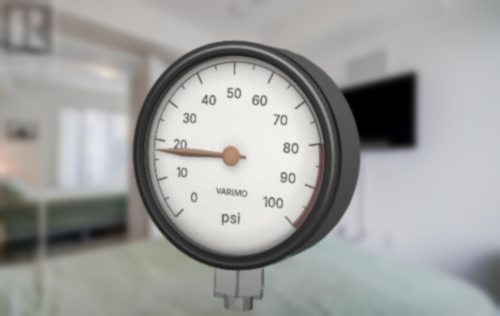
17.5,psi
